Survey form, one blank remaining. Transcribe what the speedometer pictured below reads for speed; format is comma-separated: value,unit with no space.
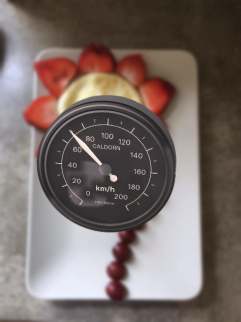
70,km/h
